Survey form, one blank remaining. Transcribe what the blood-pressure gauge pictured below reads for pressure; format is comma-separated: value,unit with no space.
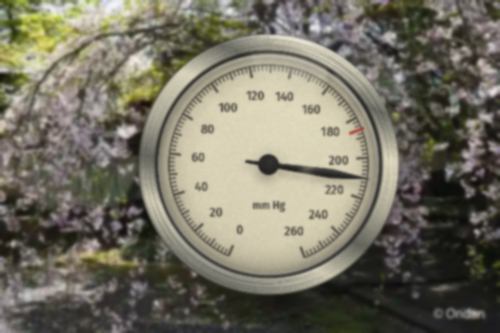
210,mmHg
